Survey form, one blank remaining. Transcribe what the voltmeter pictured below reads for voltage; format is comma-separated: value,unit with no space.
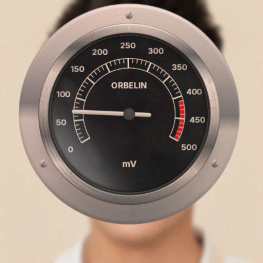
70,mV
